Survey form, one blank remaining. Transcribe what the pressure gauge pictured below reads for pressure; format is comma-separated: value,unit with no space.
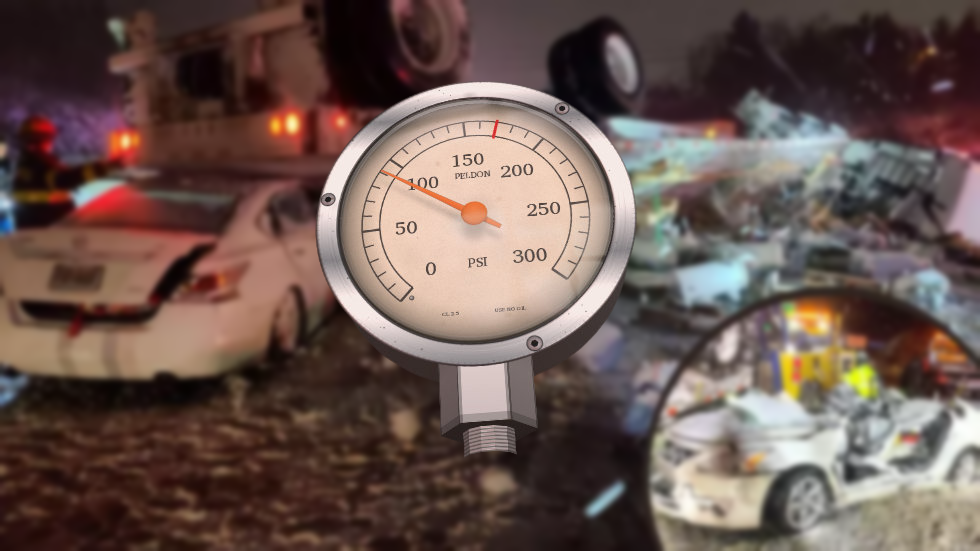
90,psi
